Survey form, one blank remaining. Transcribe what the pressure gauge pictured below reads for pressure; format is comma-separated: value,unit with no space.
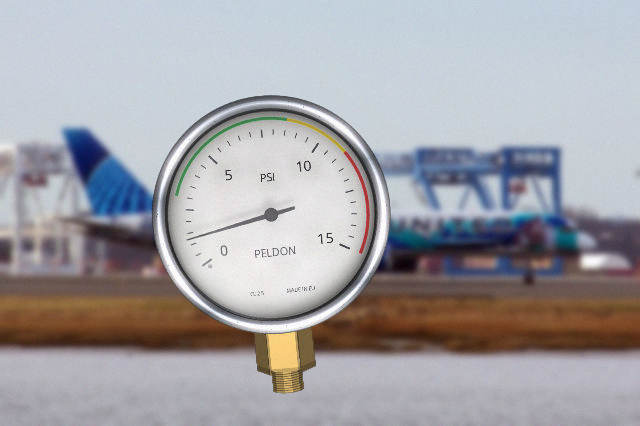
1.25,psi
